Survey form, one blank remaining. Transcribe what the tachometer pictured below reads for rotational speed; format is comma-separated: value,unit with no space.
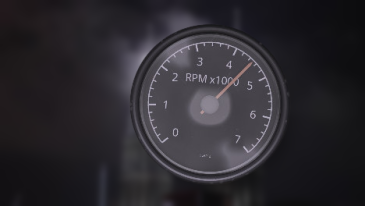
4500,rpm
